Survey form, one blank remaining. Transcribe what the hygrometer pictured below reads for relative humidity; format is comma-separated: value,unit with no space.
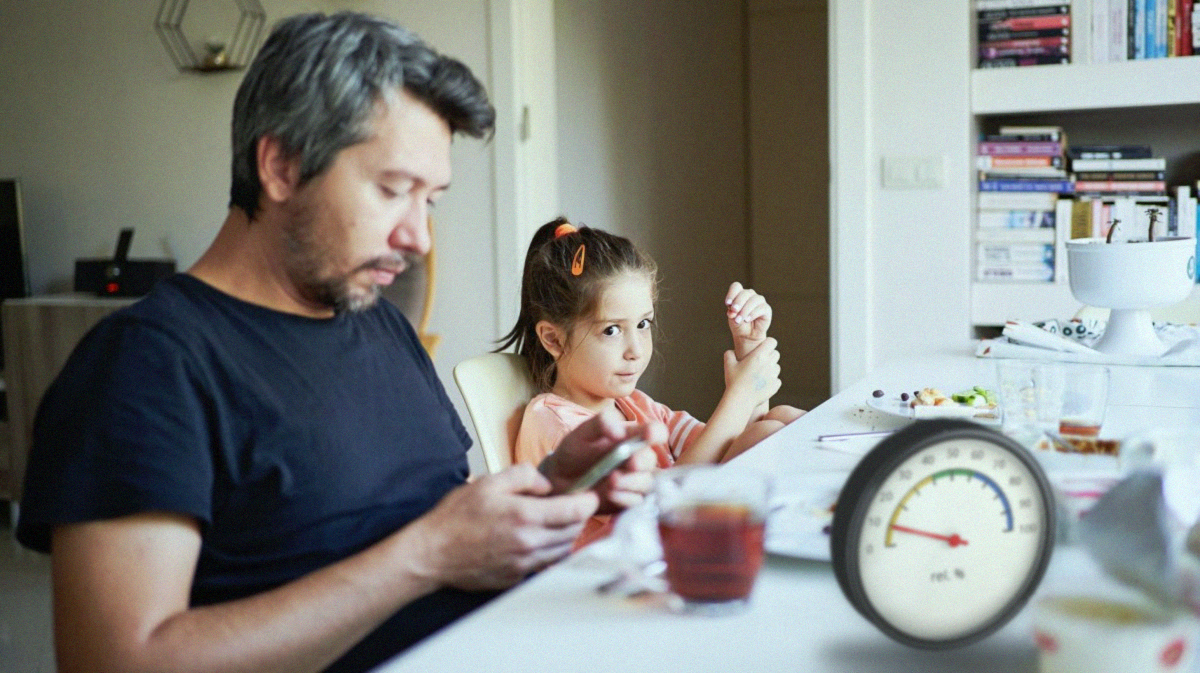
10,%
